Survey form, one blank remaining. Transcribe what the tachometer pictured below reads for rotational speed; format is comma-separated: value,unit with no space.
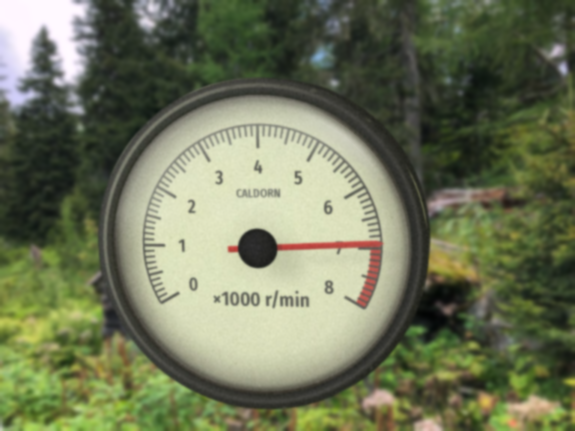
6900,rpm
